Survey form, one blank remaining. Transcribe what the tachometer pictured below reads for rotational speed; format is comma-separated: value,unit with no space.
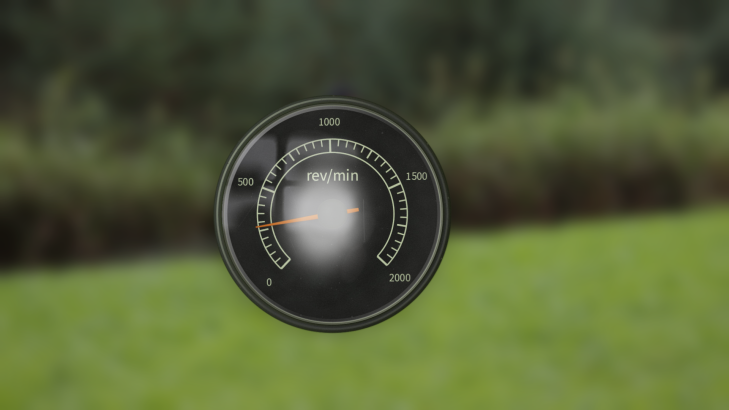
275,rpm
